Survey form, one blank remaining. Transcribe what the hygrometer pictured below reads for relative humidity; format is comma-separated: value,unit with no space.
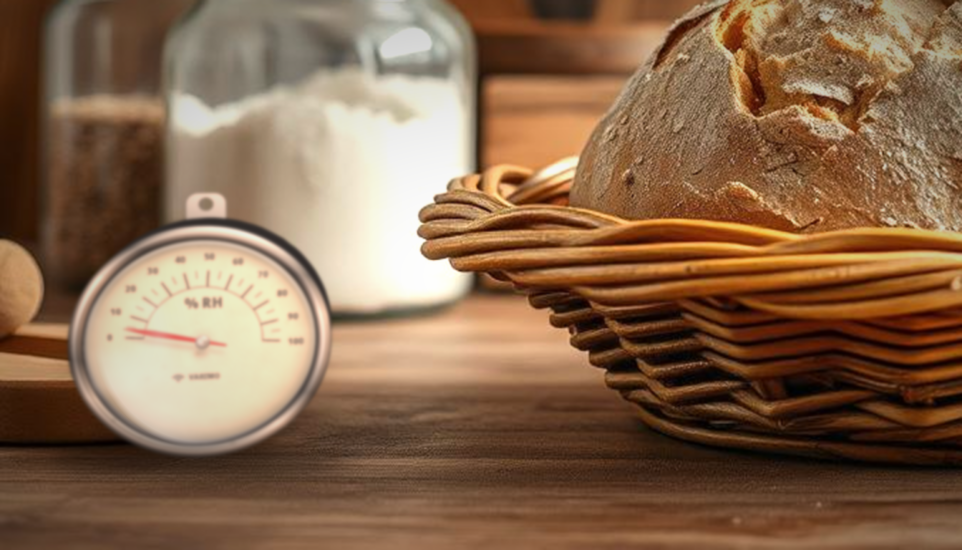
5,%
